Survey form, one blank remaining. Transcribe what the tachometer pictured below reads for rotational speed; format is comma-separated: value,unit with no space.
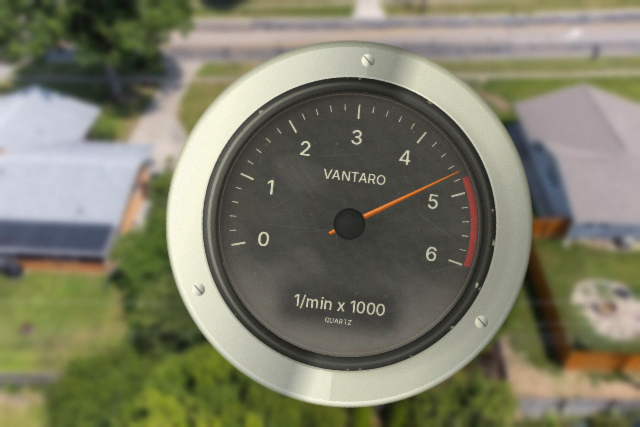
4700,rpm
